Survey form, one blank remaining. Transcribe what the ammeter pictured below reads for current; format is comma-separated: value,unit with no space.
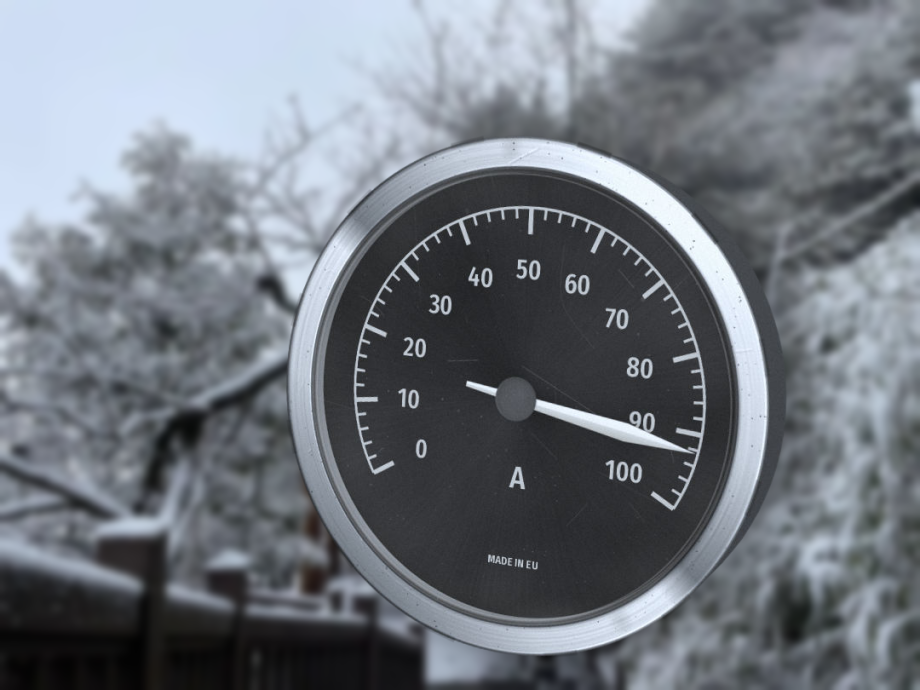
92,A
